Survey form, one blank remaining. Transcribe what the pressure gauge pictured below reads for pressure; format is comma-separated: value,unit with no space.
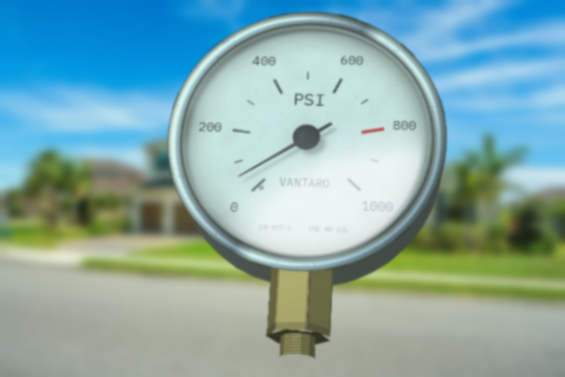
50,psi
